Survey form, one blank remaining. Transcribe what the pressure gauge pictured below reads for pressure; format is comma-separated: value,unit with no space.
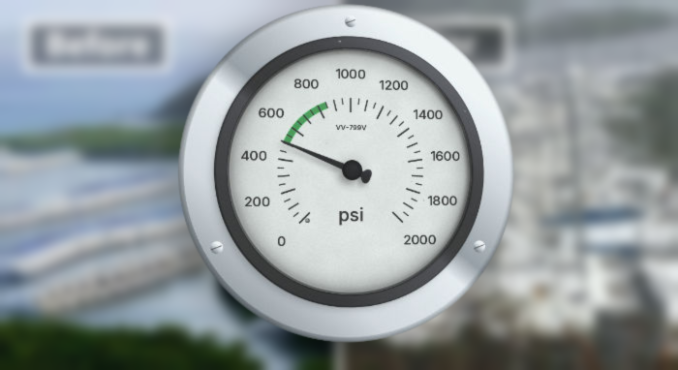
500,psi
